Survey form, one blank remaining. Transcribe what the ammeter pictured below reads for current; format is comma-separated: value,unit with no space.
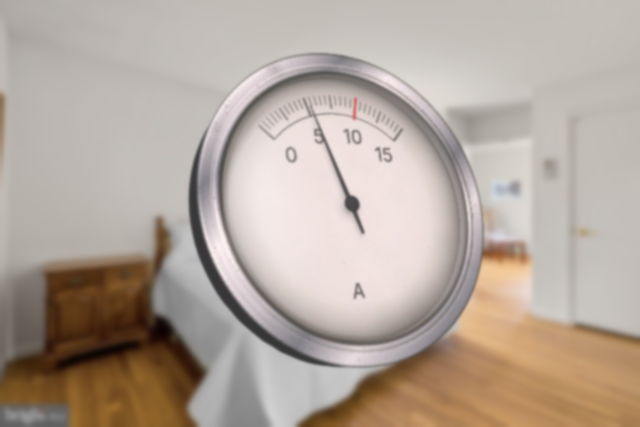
5,A
